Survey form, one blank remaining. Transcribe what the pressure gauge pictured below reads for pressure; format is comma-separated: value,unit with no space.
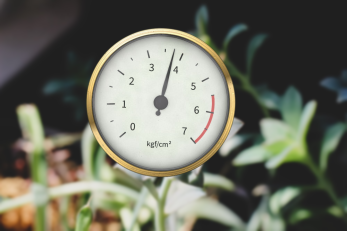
3.75,kg/cm²
